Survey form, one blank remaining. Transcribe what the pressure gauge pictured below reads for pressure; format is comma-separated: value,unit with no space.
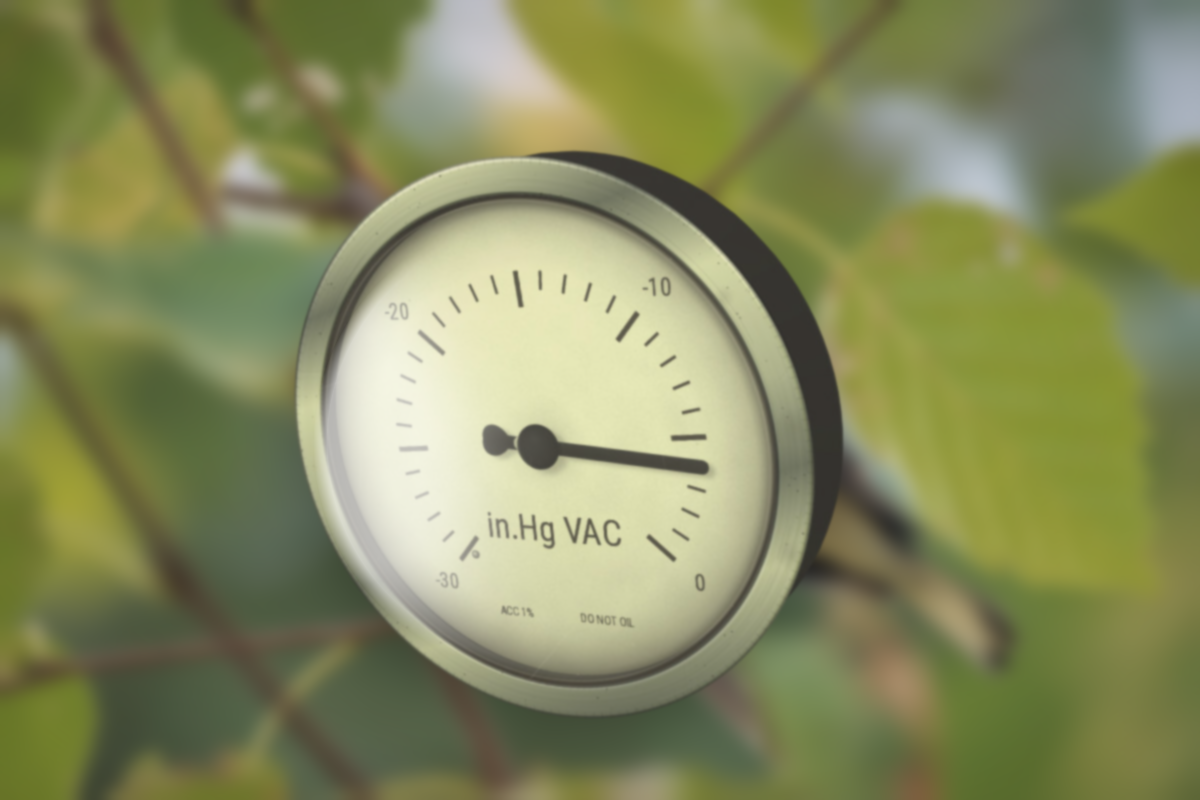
-4,inHg
